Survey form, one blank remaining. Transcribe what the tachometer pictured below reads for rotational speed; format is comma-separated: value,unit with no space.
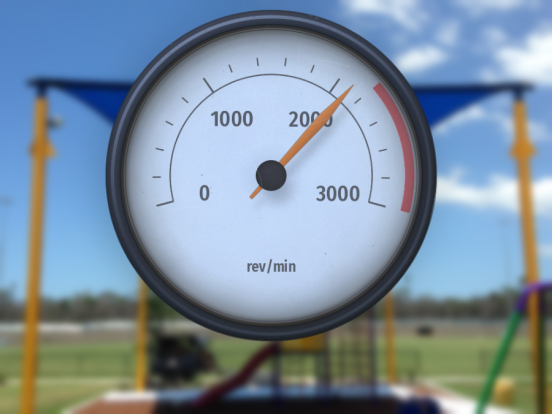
2100,rpm
